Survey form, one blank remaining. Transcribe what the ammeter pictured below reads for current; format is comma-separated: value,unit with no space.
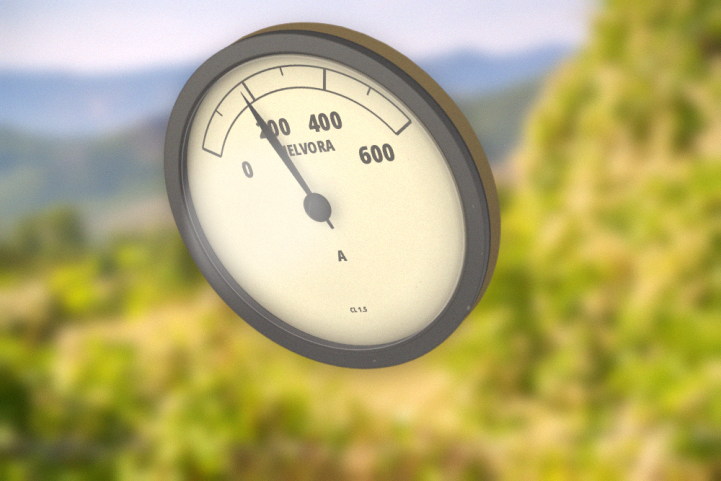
200,A
